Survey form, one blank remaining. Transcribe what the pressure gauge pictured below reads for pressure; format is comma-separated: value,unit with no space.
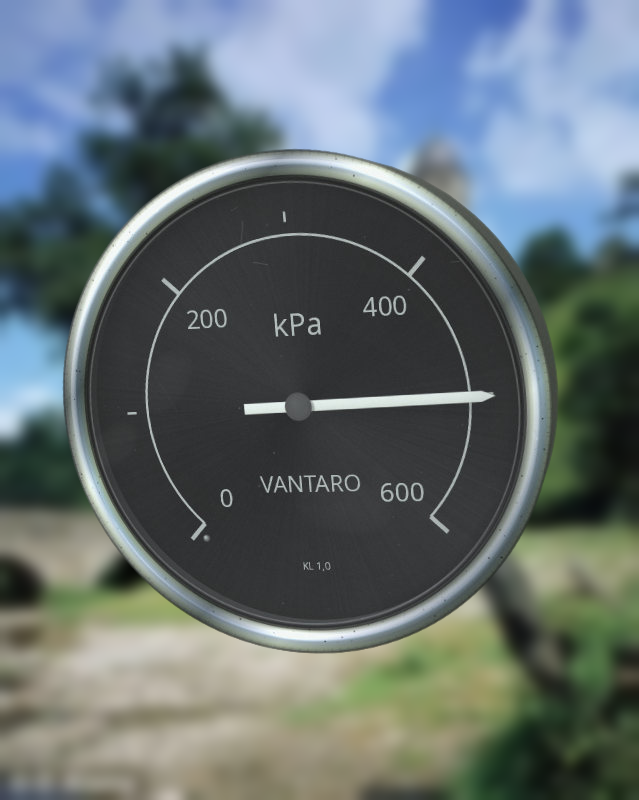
500,kPa
